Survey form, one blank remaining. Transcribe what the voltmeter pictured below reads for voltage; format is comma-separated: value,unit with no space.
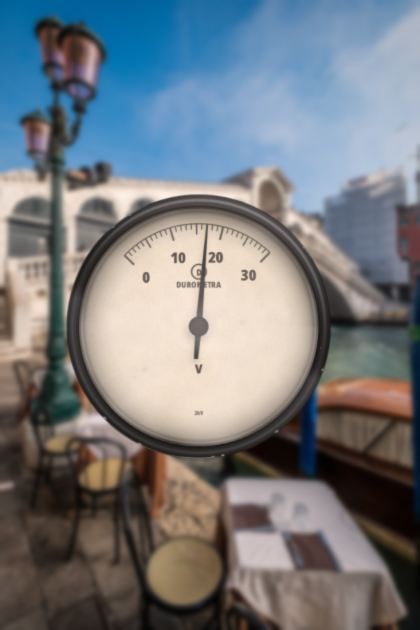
17,V
